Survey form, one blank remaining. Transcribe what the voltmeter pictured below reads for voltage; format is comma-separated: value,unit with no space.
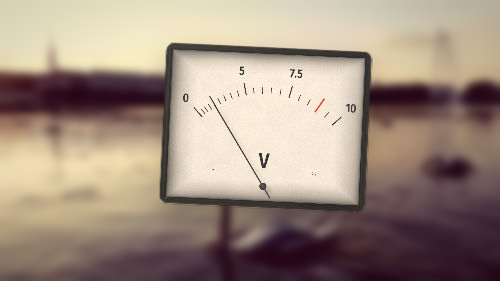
2.5,V
